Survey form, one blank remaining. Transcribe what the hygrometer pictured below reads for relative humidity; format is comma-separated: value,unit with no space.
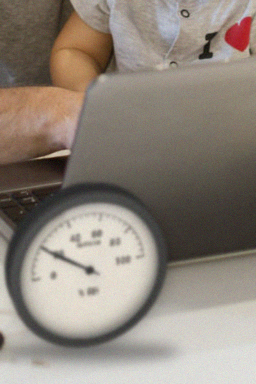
20,%
